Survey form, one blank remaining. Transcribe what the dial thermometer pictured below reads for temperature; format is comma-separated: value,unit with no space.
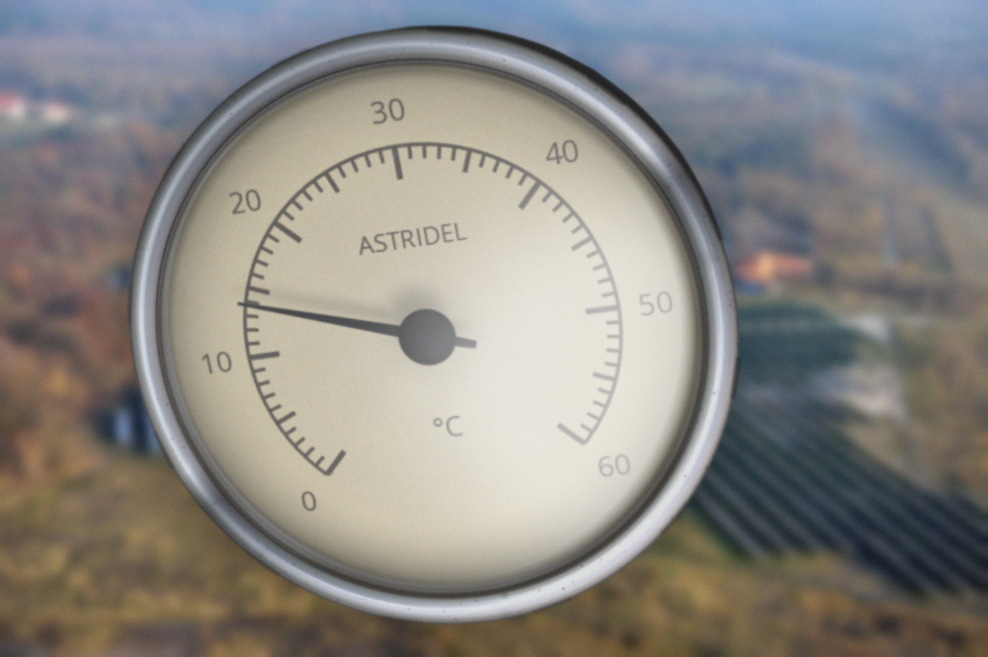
14,°C
